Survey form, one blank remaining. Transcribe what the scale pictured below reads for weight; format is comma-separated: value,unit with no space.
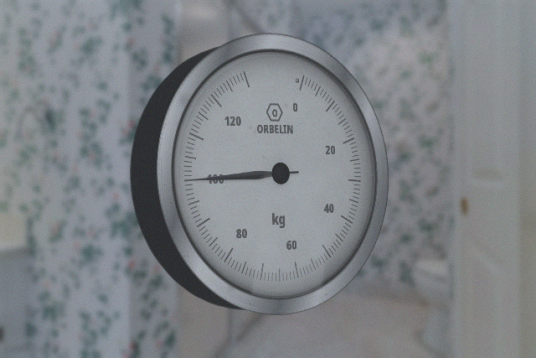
100,kg
